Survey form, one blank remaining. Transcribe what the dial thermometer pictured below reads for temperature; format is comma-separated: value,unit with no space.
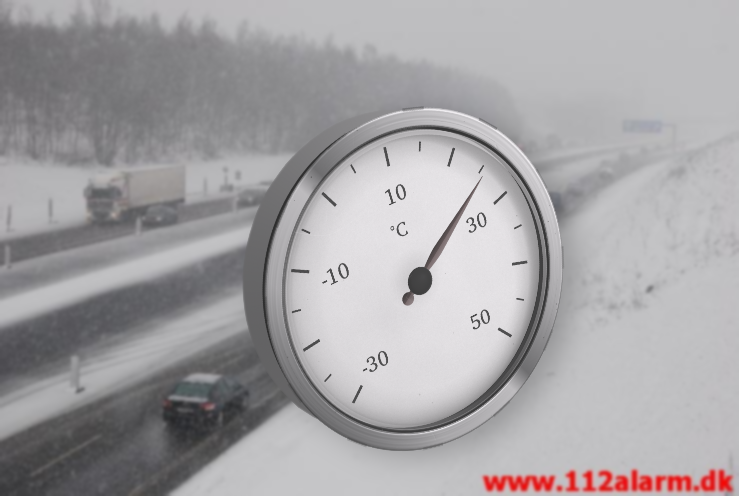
25,°C
